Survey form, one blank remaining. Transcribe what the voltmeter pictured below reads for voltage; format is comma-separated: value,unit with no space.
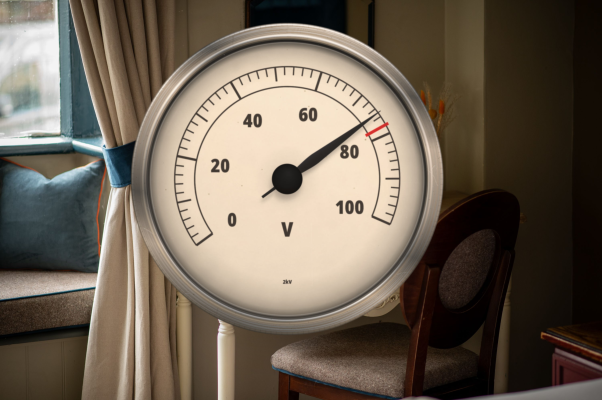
75,V
